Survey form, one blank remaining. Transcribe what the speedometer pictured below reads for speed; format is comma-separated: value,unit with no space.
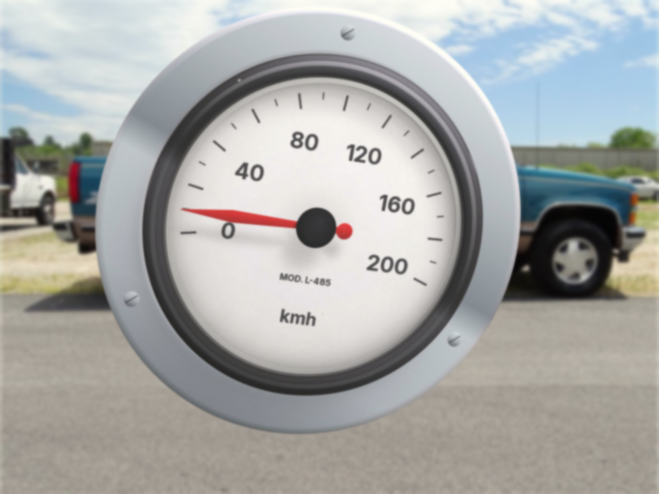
10,km/h
